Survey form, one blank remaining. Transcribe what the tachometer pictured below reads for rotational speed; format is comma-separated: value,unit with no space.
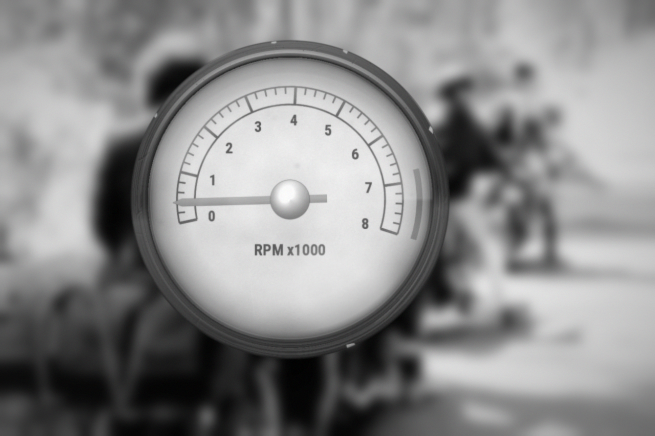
400,rpm
